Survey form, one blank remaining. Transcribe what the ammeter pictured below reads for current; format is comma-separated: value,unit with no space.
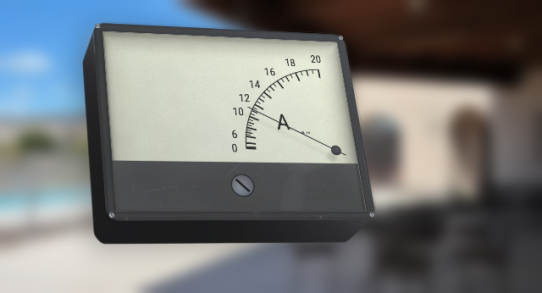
11,A
